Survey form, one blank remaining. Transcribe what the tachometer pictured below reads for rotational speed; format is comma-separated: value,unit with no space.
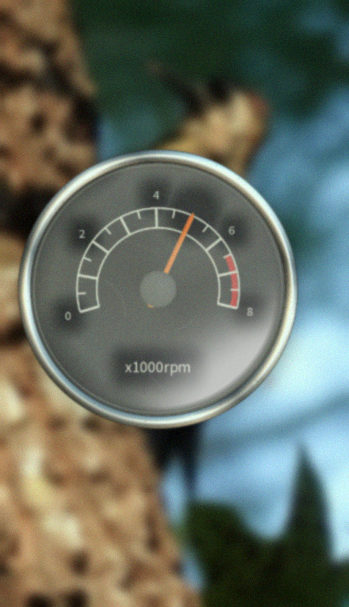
5000,rpm
